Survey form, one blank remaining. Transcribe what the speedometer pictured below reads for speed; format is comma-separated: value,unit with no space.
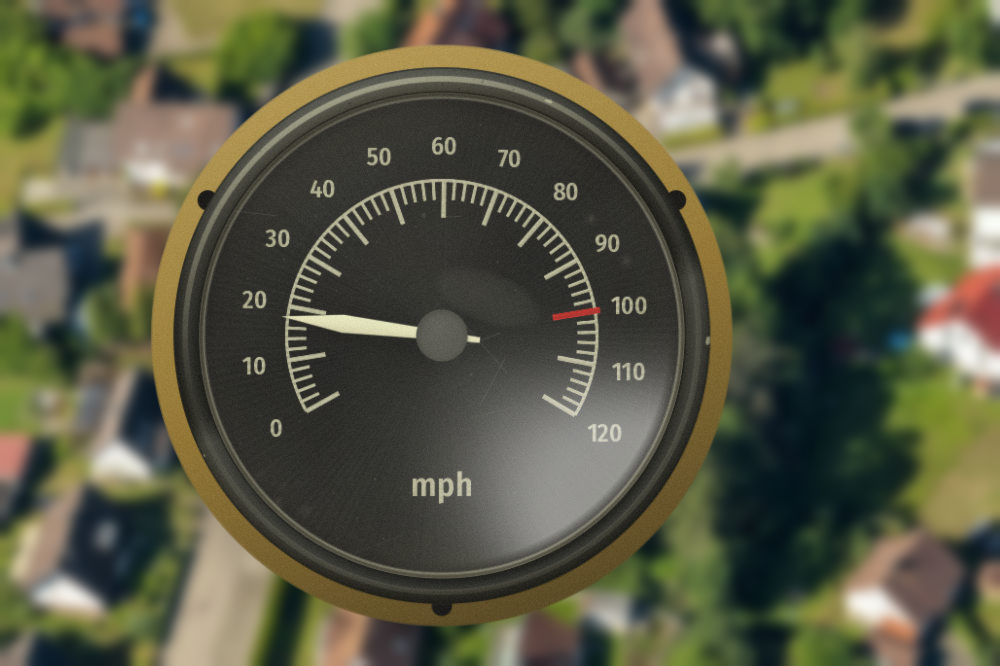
18,mph
